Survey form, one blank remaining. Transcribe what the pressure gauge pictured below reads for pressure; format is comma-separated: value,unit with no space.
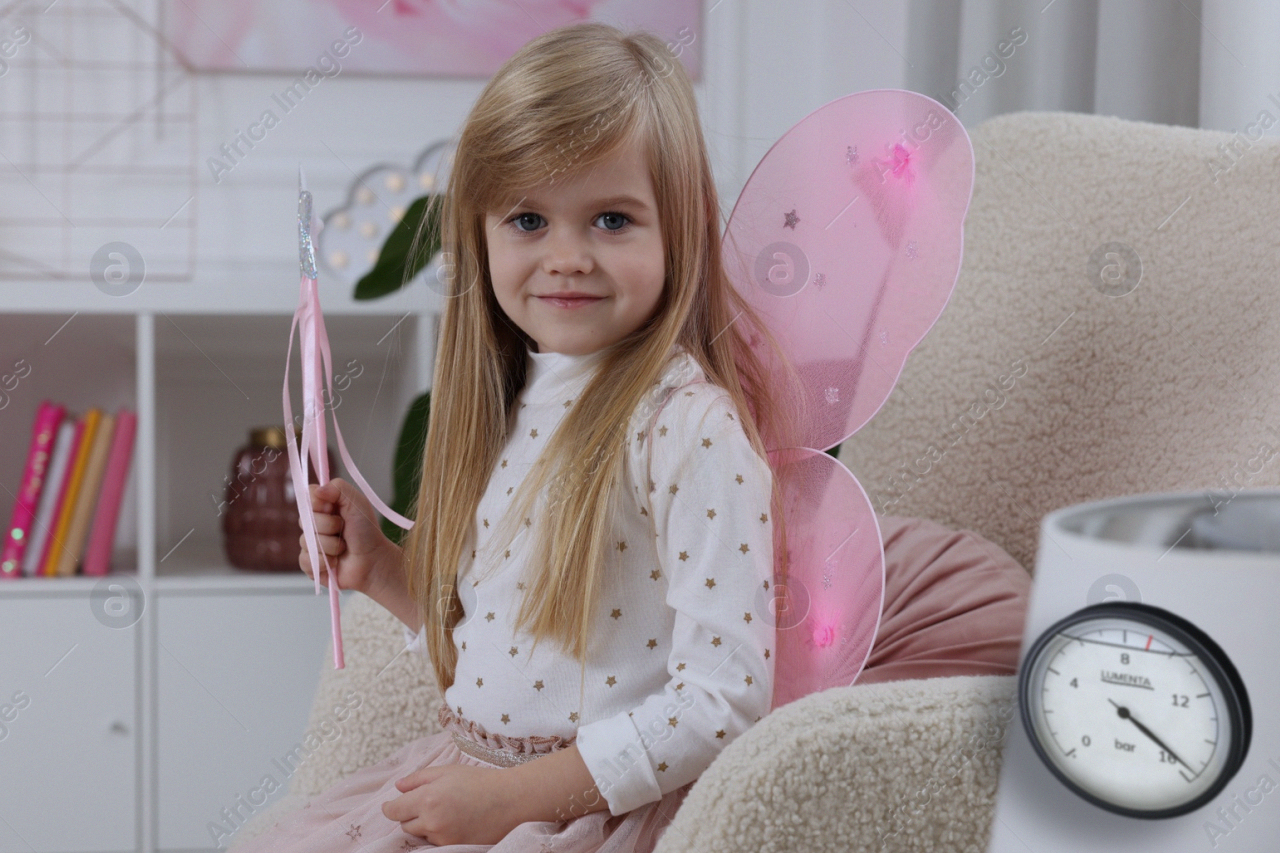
15.5,bar
